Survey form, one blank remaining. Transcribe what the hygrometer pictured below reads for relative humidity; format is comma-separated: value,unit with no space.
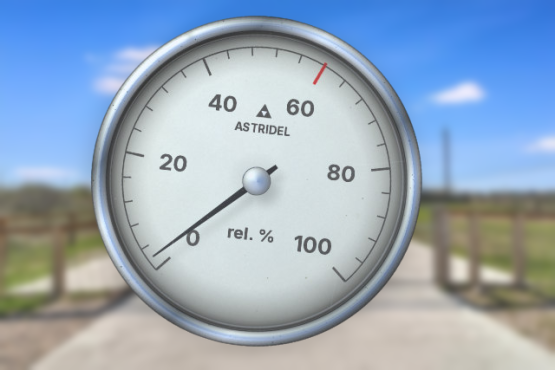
2,%
